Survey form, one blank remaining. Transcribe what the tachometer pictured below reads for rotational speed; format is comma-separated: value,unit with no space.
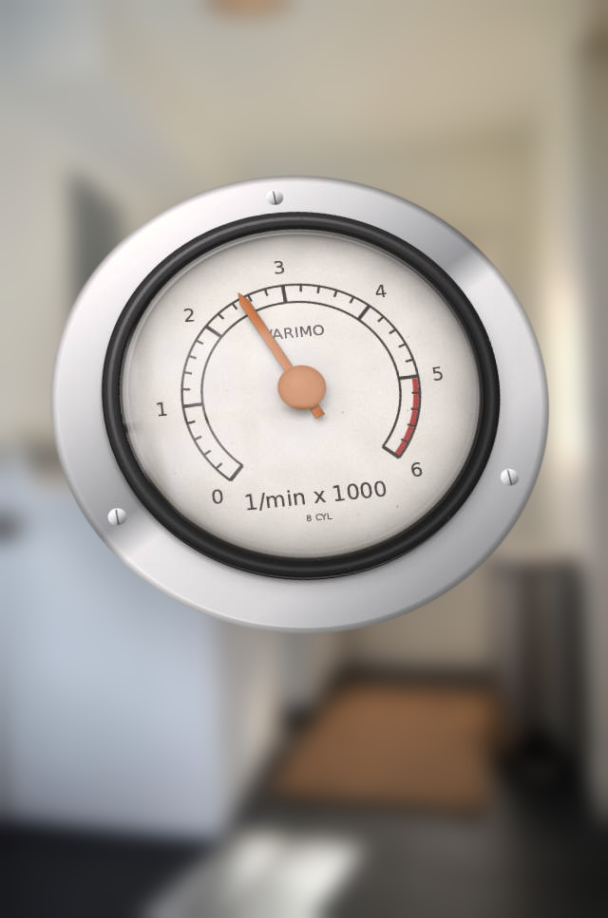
2500,rpm
